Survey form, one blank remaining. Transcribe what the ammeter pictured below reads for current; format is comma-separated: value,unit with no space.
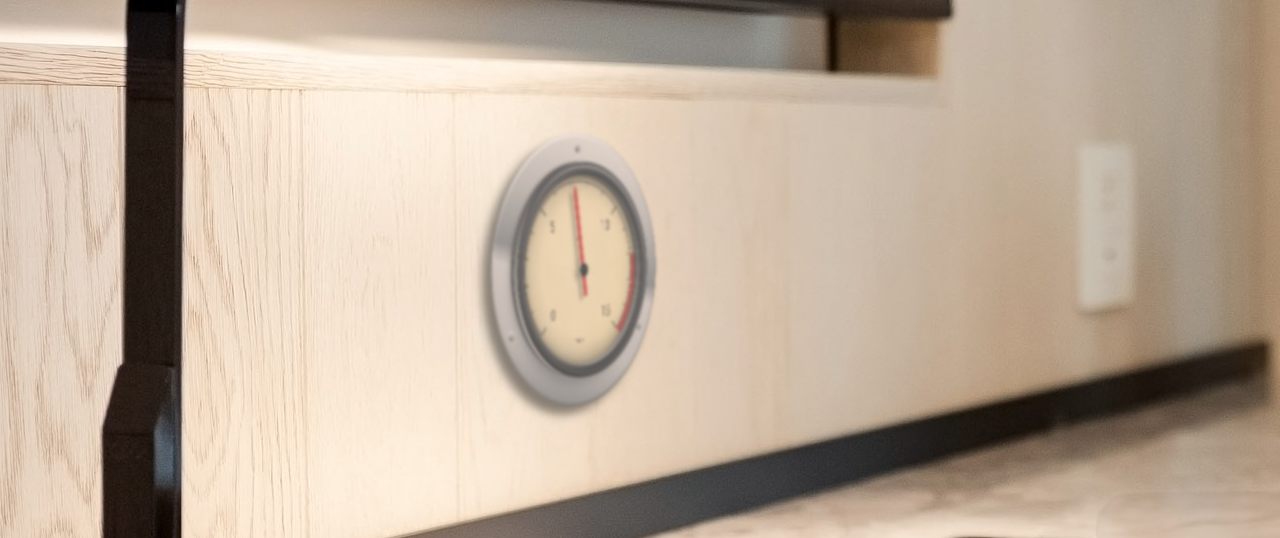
7,A
